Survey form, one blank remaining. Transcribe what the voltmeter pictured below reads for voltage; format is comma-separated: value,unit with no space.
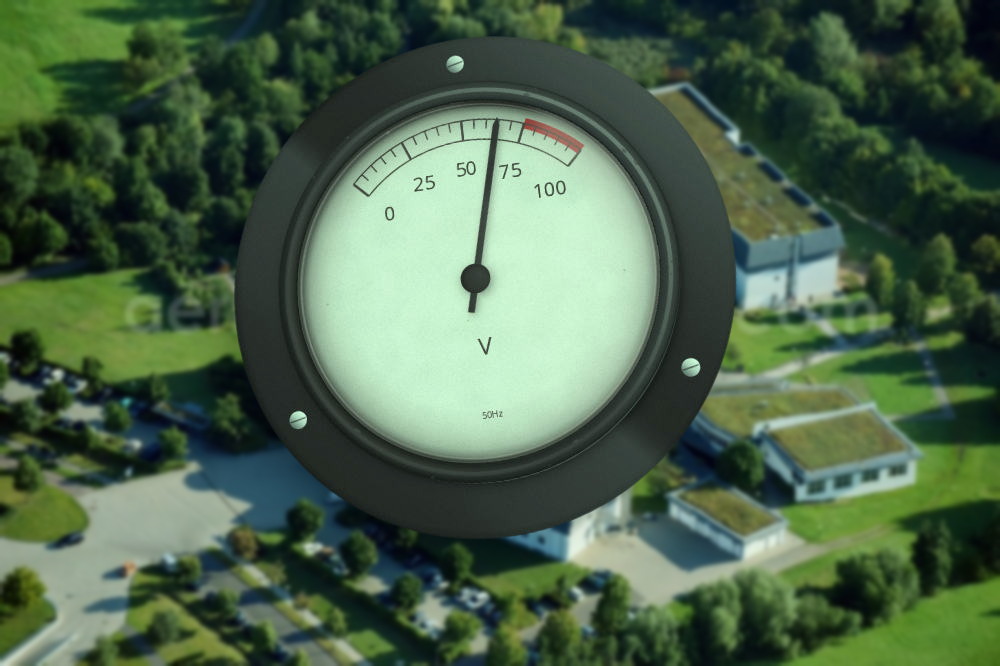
65,V
